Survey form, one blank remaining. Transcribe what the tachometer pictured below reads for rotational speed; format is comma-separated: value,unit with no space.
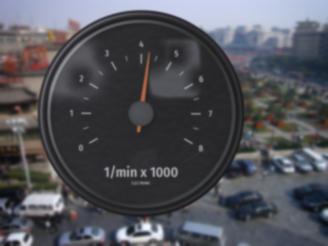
4250,rpm
